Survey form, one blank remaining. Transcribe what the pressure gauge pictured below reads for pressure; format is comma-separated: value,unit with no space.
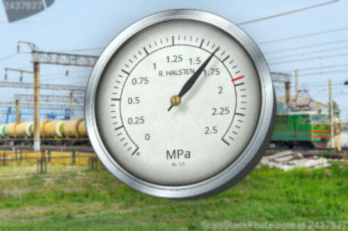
1.65,MPa
